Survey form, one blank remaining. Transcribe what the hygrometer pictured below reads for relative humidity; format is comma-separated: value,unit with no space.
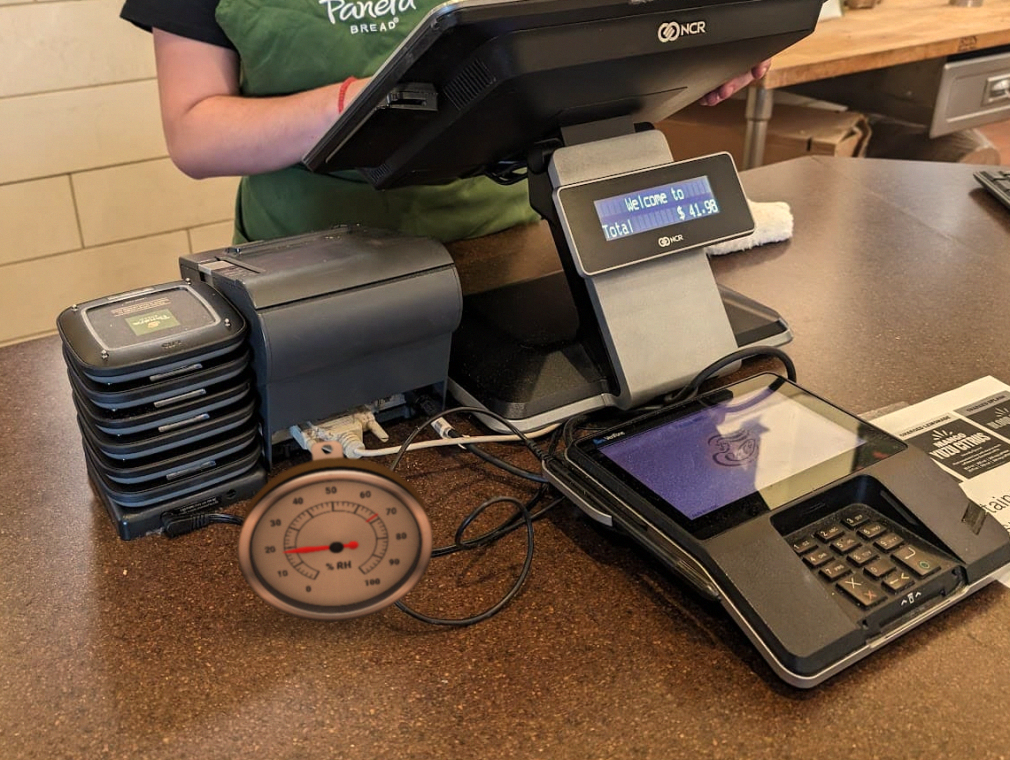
20,%
